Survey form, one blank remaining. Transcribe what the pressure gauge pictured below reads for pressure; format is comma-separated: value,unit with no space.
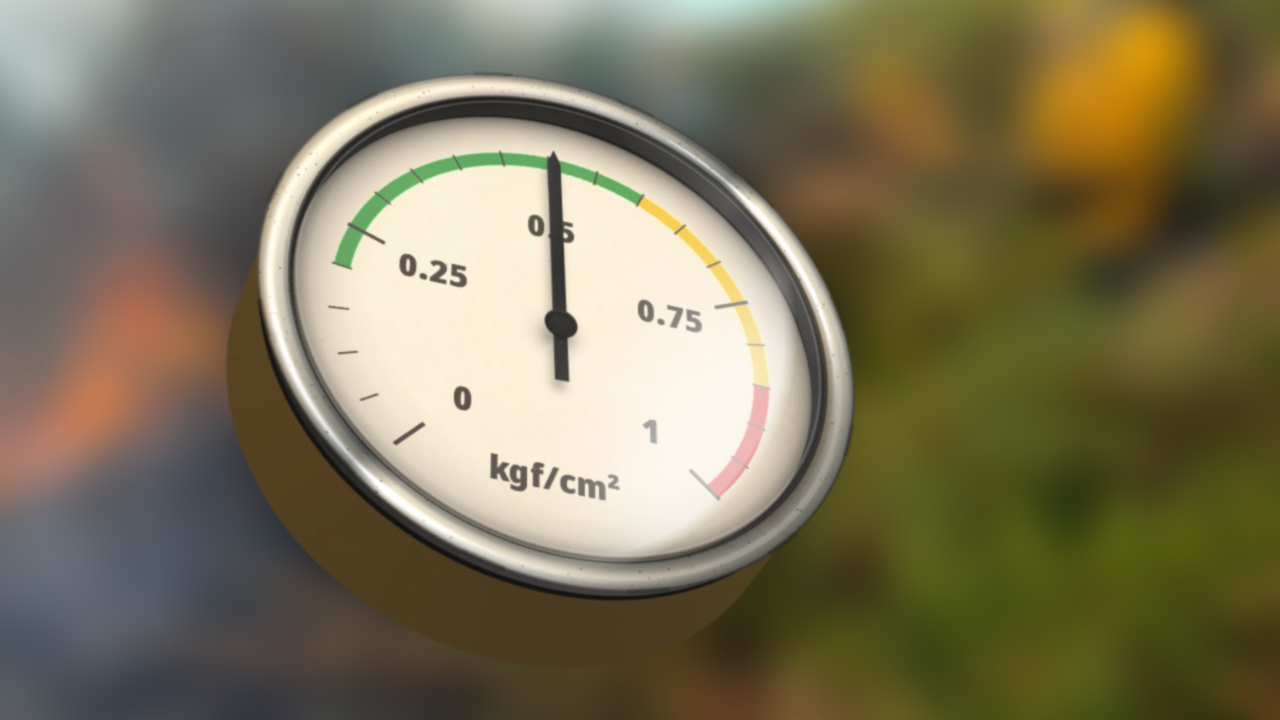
0.5,kg/cm²
